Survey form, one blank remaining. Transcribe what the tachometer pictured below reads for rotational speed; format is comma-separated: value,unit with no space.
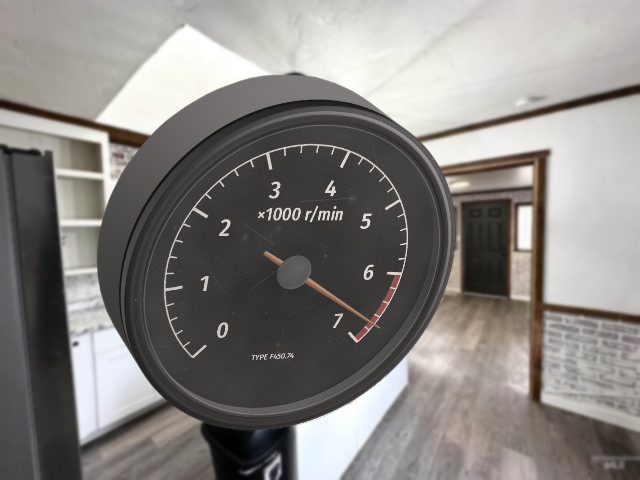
6700,rpm
